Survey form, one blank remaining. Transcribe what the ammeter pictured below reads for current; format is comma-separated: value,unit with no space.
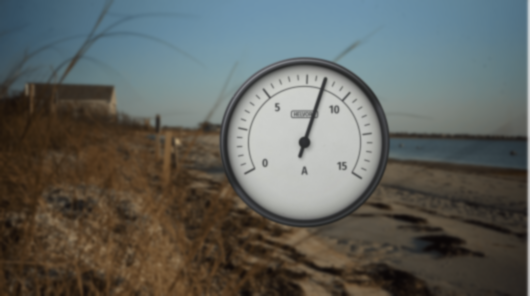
8.5,A
